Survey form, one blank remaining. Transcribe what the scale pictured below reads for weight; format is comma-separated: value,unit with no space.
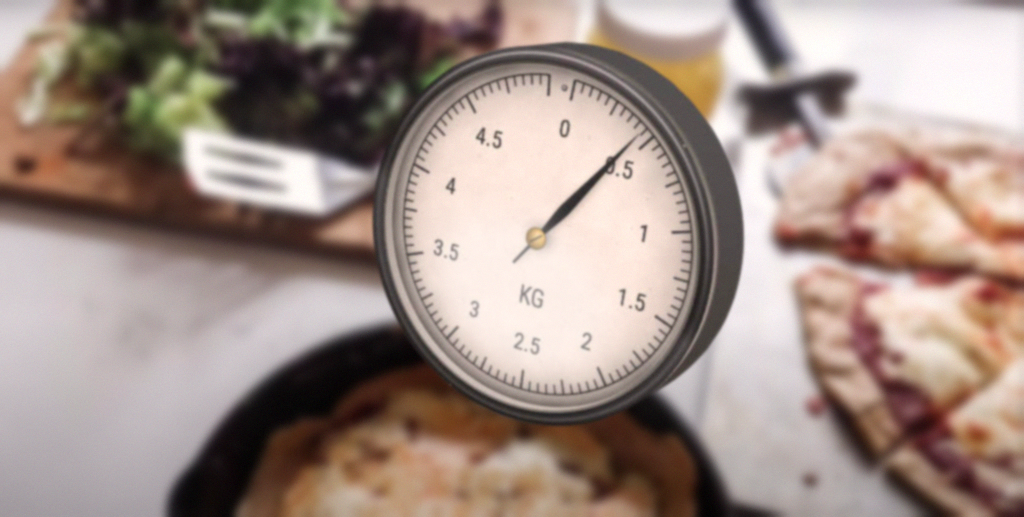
0.45,kg
